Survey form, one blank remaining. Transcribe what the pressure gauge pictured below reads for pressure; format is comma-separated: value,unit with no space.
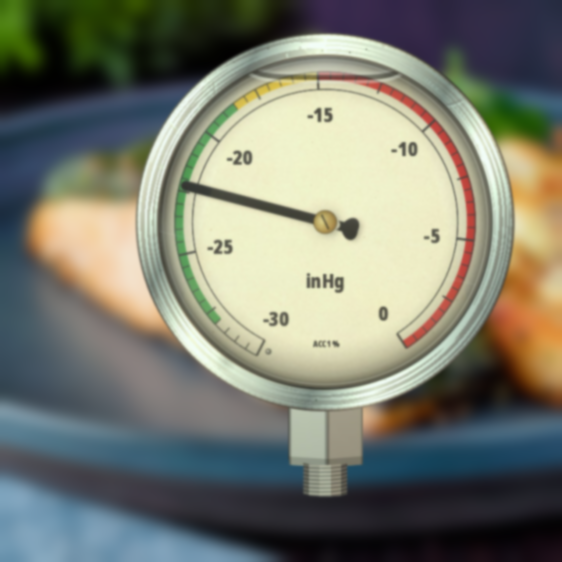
-22.25,inHg
